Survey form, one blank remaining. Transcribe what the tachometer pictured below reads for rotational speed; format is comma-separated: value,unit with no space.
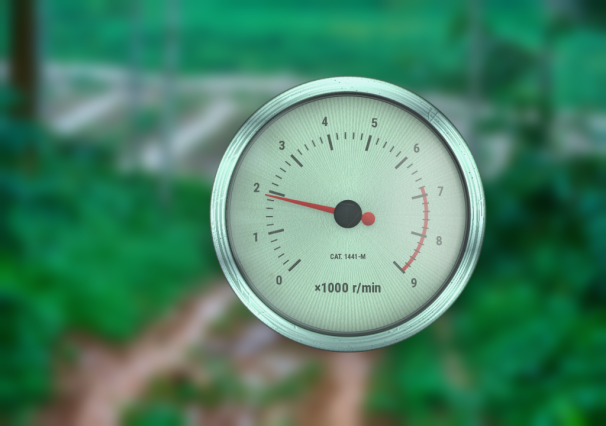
1900,rpm
